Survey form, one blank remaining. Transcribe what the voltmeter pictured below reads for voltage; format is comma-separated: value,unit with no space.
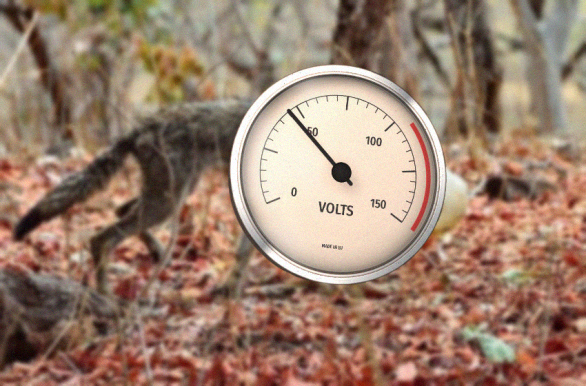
45,V
